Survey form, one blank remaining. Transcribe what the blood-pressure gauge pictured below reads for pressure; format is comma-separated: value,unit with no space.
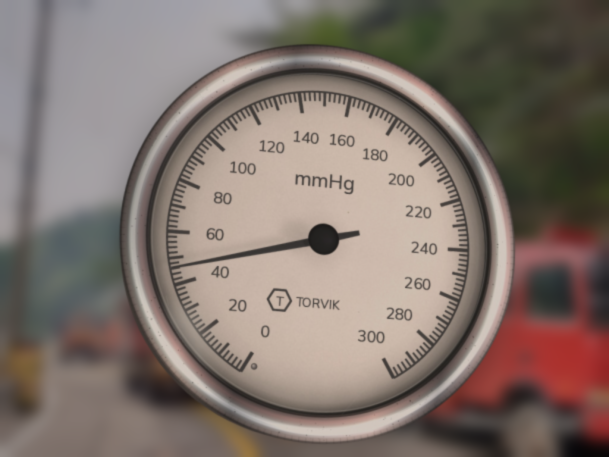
46,mmHg
